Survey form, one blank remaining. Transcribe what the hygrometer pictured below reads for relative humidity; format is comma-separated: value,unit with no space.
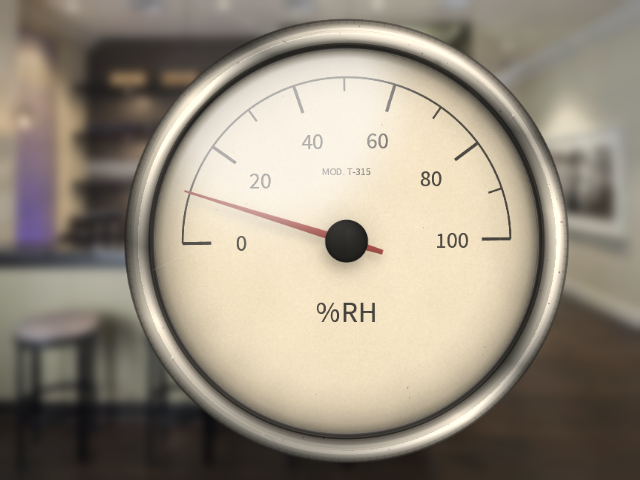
10,%
